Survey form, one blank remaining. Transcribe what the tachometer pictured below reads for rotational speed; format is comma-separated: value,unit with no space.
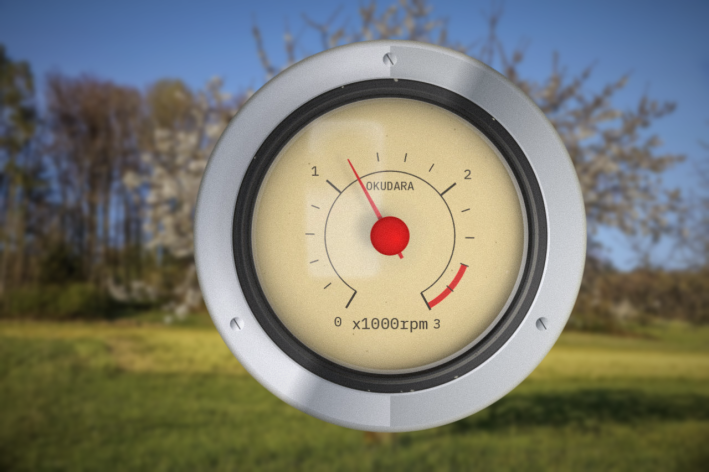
1200,rpm
